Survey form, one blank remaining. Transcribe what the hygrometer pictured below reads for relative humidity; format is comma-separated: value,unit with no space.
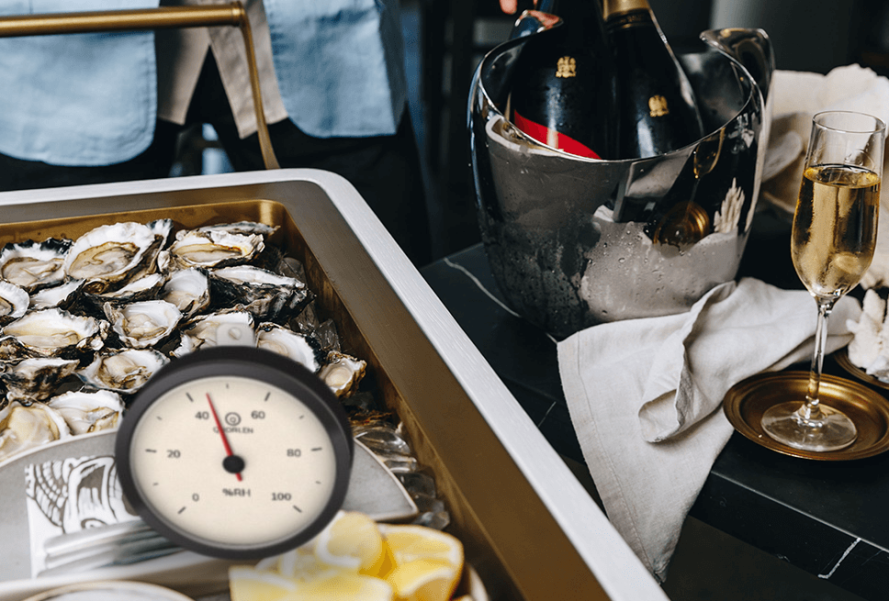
45,%
